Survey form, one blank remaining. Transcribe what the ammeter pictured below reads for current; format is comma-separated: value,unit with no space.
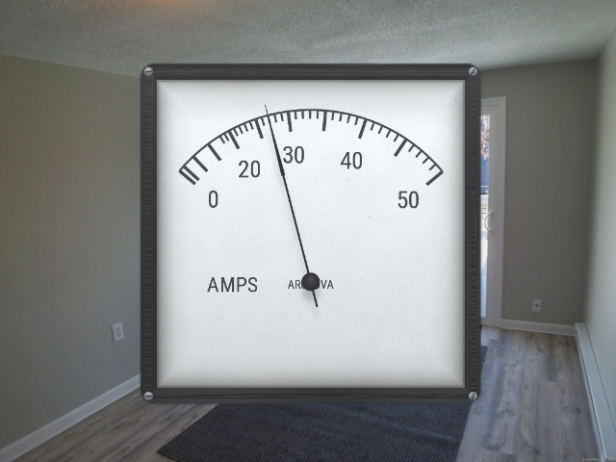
27,A
